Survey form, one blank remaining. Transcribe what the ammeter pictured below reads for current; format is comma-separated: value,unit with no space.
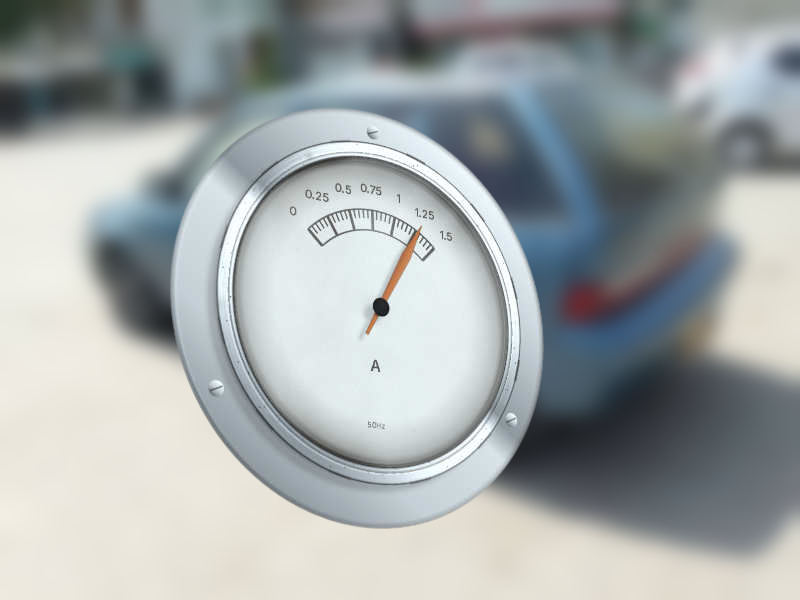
1.25,A
